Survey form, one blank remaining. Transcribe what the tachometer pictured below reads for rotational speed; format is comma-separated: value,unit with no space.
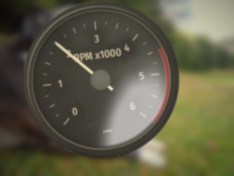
2000,rpm
